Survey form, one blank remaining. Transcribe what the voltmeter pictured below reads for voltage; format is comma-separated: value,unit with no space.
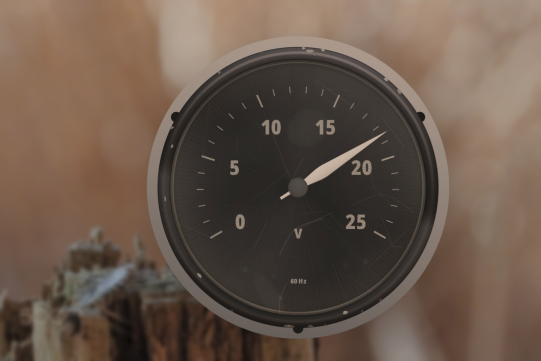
18.5,V
